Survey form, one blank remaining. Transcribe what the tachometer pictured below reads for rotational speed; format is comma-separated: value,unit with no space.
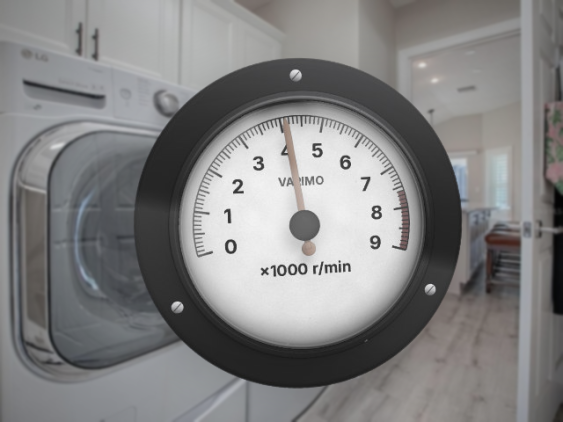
4100,rpm
